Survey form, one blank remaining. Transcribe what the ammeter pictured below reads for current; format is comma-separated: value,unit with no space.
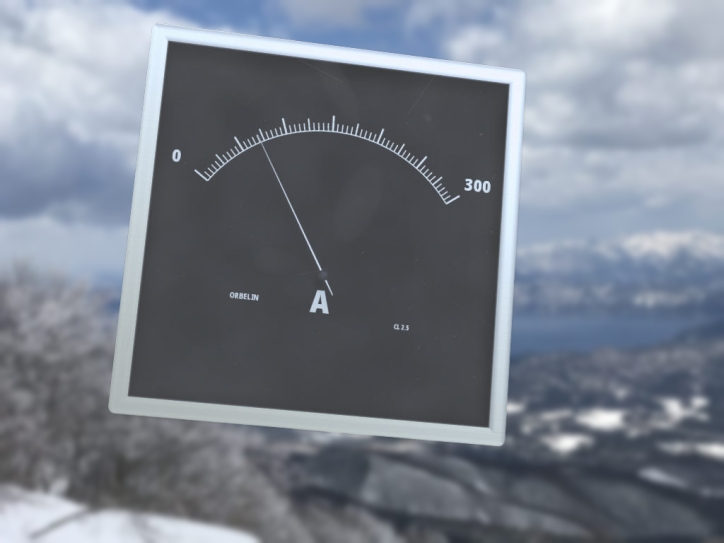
70,A
